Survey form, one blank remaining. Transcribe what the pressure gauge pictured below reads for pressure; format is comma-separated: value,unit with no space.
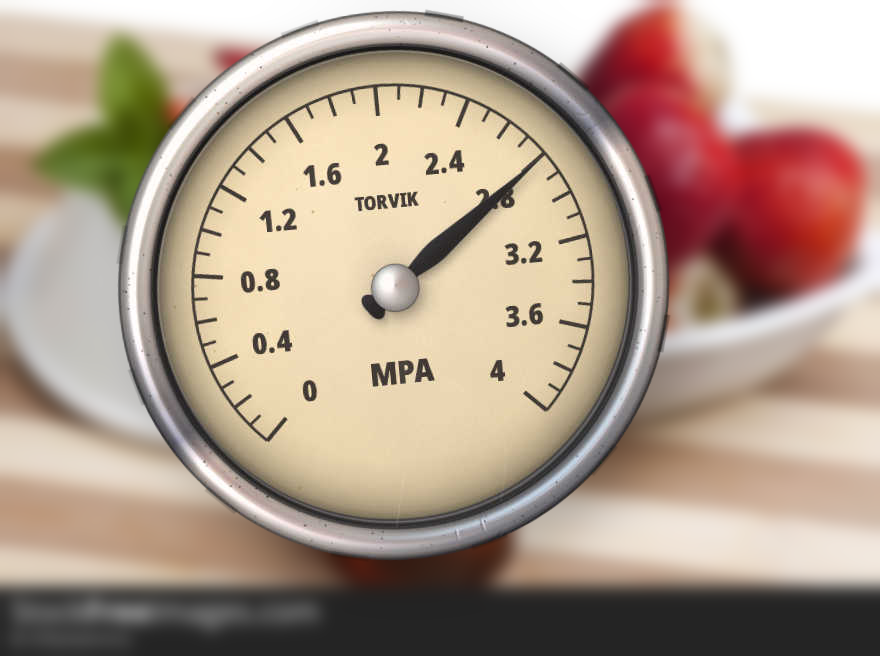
2.8,MPa
